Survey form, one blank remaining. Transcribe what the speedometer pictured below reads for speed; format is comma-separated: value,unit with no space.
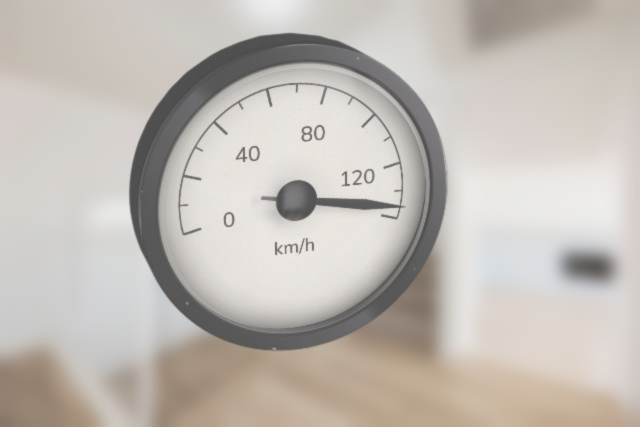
135,km/h
